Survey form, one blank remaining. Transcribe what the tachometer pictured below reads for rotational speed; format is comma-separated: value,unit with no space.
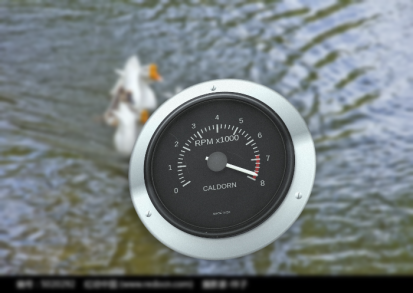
7800,rpm
